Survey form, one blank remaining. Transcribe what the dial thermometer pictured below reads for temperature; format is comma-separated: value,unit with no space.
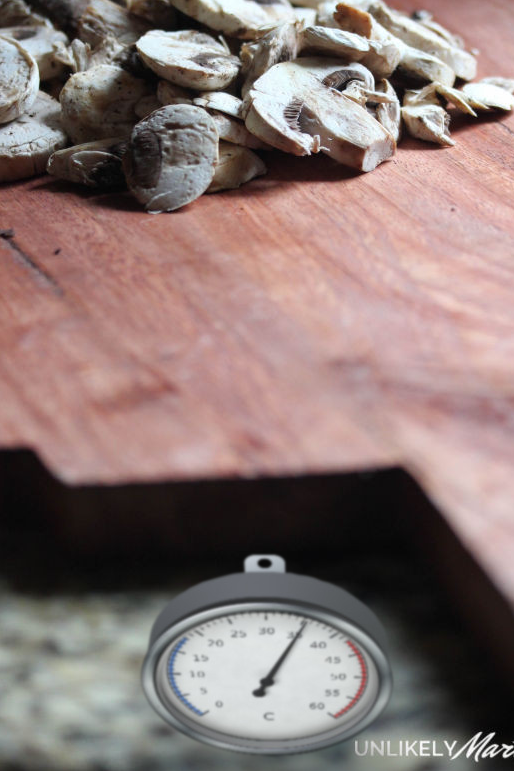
35,°C
